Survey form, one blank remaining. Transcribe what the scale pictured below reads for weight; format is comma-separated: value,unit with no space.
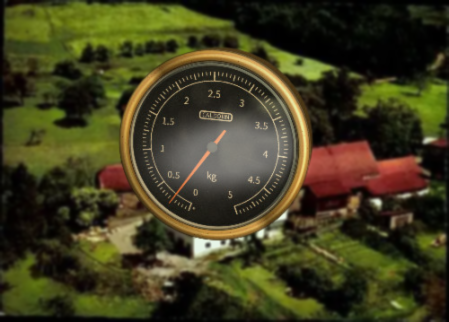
0.25,kg
